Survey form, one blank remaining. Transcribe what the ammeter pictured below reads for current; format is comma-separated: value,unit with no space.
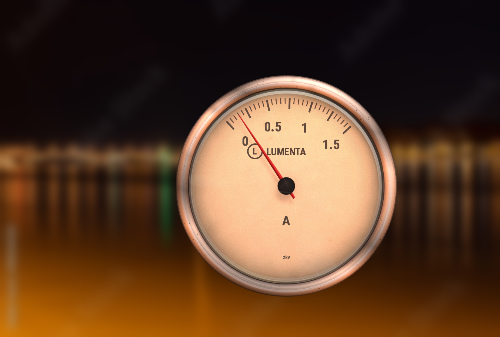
0.15,A
